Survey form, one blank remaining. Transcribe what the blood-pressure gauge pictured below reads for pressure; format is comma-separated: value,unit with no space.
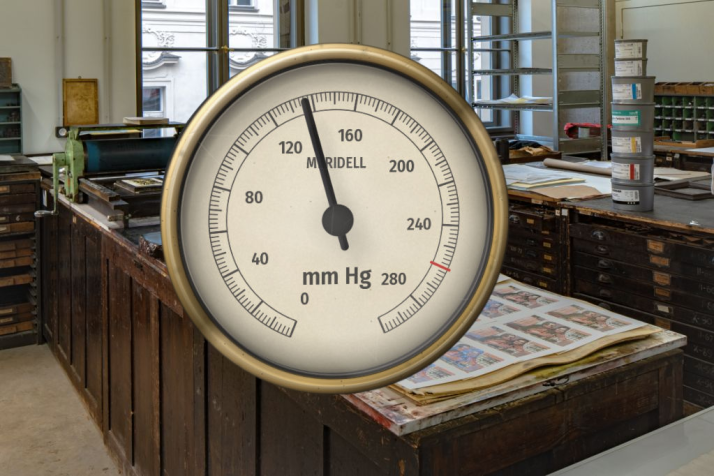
136,mmHg
